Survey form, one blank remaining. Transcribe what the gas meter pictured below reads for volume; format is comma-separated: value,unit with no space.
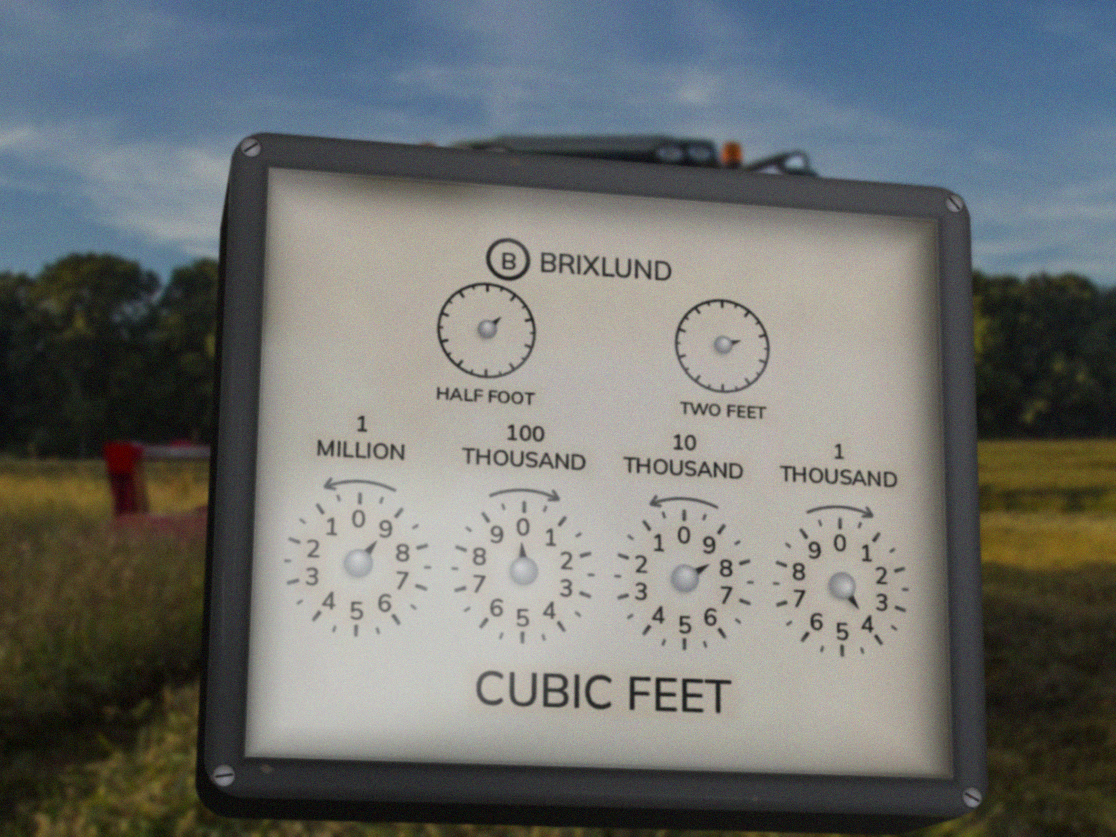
898400,ft³
